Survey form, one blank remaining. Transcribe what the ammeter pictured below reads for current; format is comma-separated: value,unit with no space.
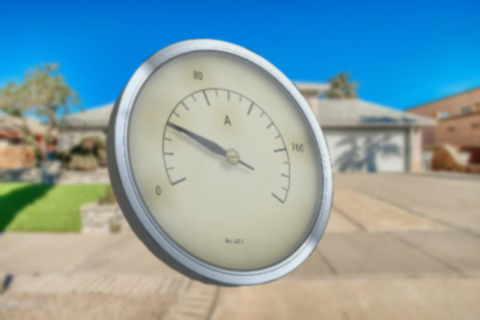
40,A
